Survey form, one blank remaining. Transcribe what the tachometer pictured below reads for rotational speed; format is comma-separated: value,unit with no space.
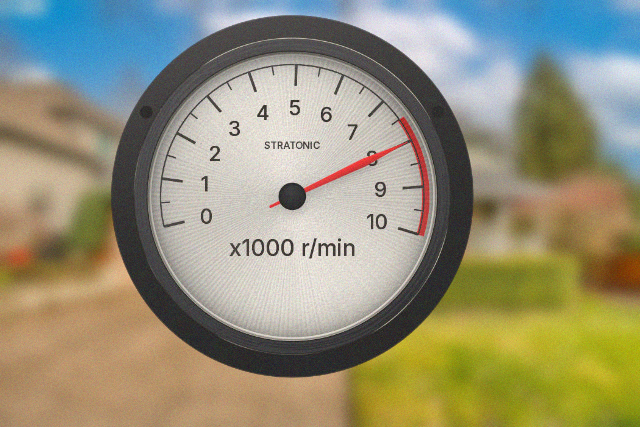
8000,rpm
